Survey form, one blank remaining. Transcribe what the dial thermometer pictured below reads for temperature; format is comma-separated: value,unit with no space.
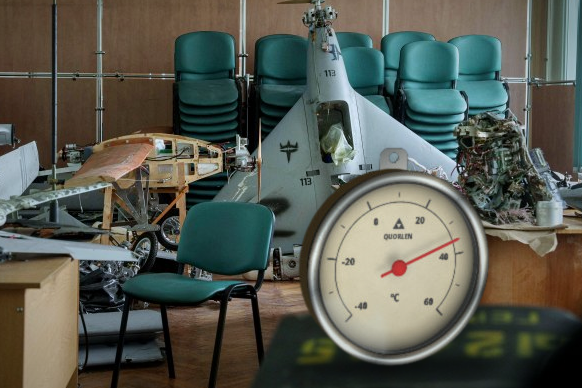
35,°C
